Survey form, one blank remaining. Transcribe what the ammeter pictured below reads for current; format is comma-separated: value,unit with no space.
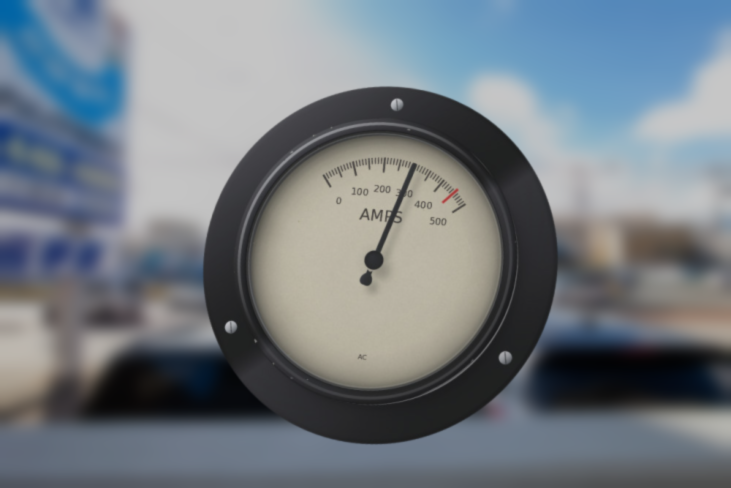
300,A
